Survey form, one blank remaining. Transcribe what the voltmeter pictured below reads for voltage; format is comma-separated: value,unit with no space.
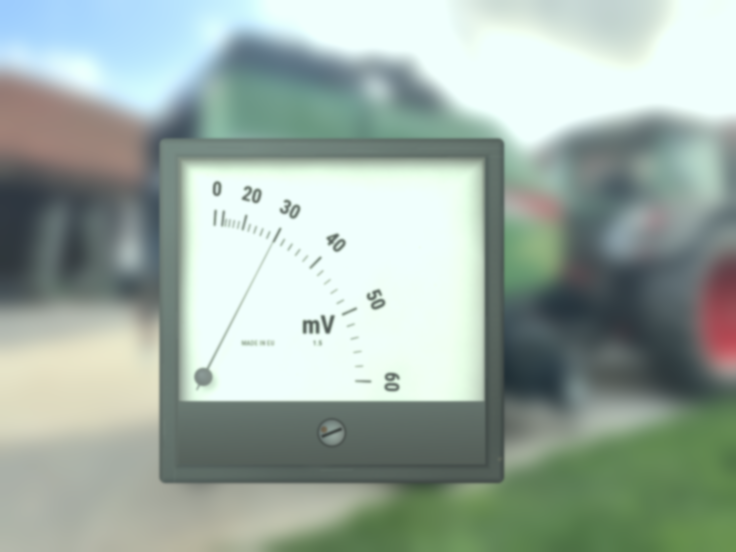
30,mV
